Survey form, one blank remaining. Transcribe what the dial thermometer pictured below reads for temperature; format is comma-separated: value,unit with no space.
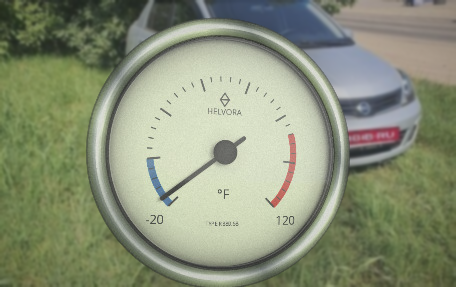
-16,°F
